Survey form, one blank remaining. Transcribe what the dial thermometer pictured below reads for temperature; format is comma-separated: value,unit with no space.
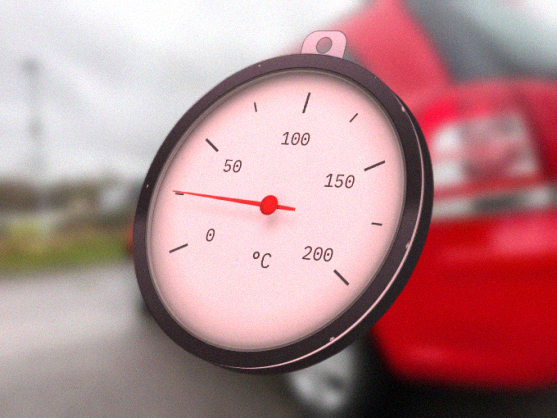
25,°C
